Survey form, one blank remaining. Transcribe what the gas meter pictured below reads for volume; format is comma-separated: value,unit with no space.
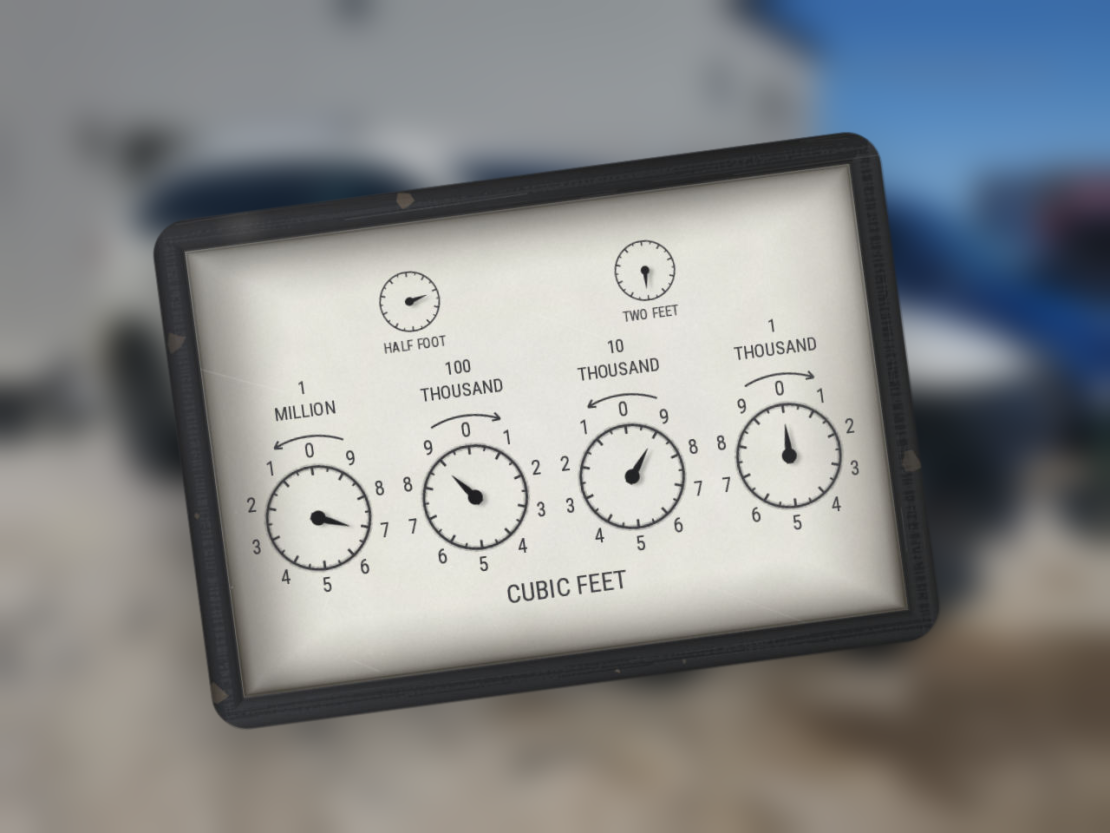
689000,ft³
